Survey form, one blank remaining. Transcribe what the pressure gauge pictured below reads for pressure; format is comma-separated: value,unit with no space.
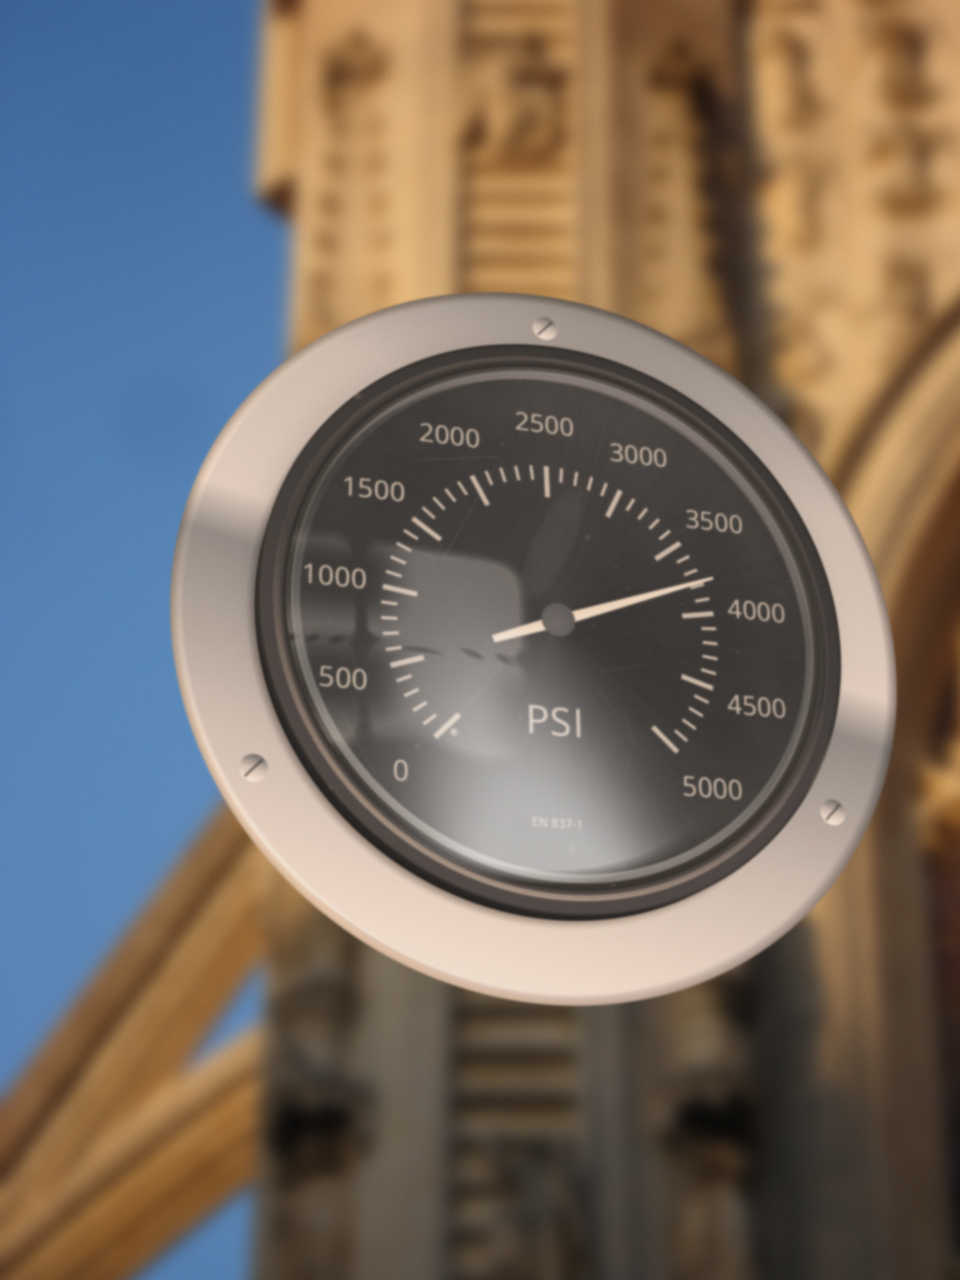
3800,psi
